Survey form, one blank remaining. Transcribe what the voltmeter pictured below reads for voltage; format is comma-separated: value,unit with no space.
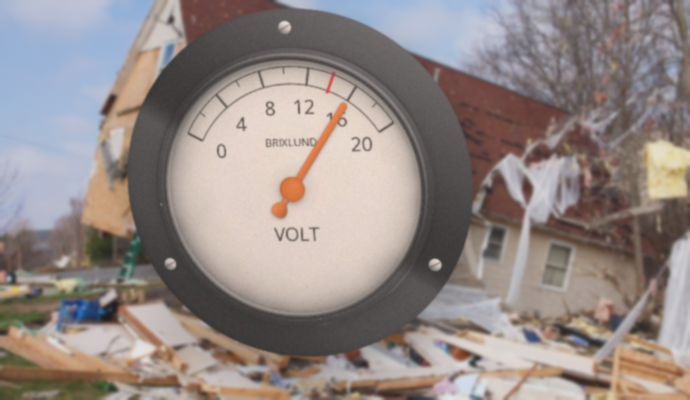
16,V
